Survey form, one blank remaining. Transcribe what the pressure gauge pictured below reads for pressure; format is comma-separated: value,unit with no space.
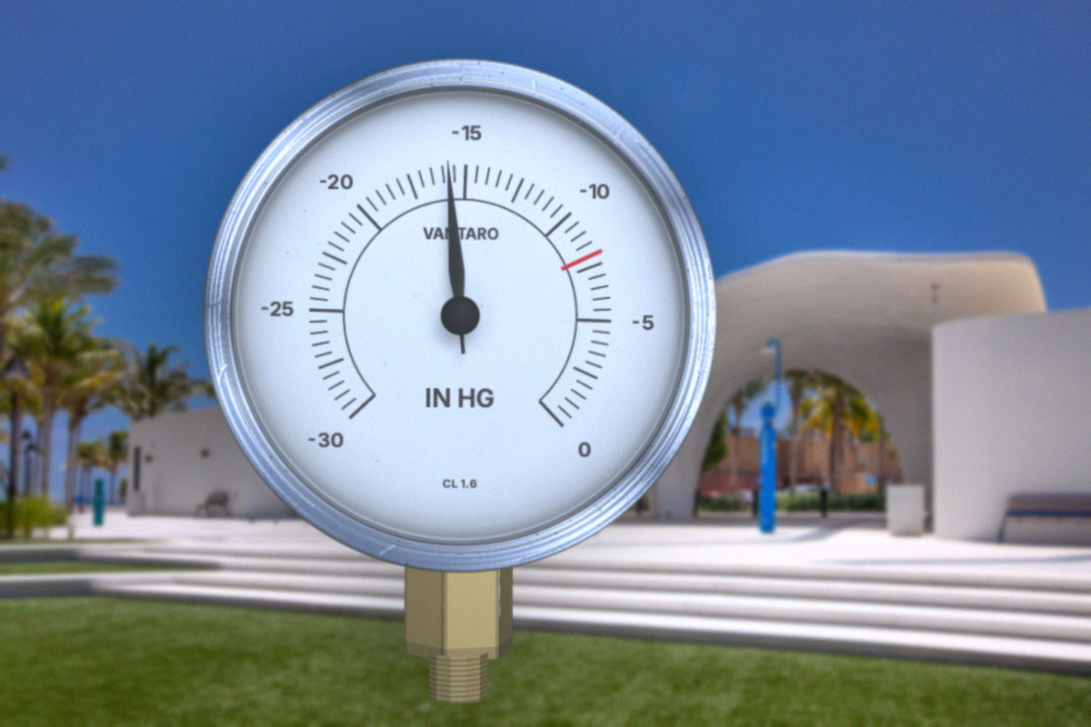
-15.75,inHg
